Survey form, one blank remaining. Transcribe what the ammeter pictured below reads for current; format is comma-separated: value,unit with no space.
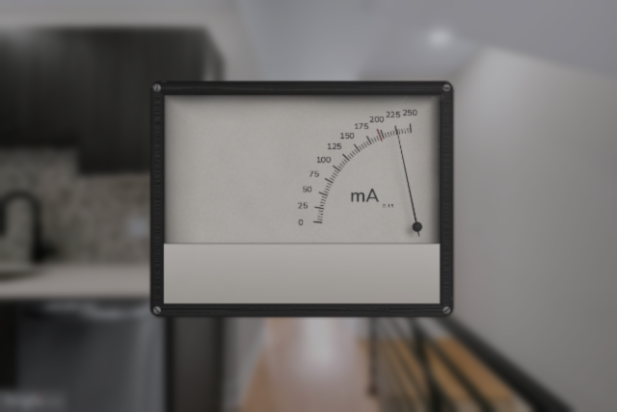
225,mA
